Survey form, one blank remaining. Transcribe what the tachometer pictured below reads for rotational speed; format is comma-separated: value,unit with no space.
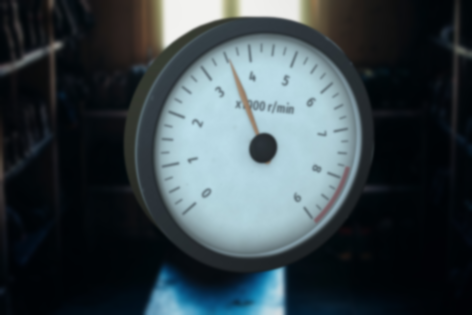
3500,rpm
